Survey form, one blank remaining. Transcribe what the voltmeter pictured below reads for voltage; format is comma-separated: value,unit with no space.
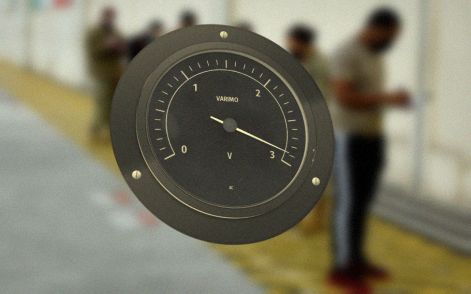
2.9,V
